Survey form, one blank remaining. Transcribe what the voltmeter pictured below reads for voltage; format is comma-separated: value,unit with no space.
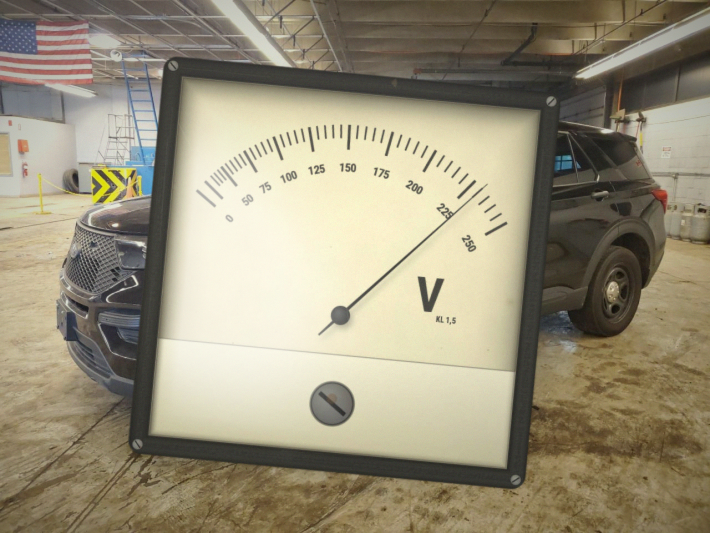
230,V
